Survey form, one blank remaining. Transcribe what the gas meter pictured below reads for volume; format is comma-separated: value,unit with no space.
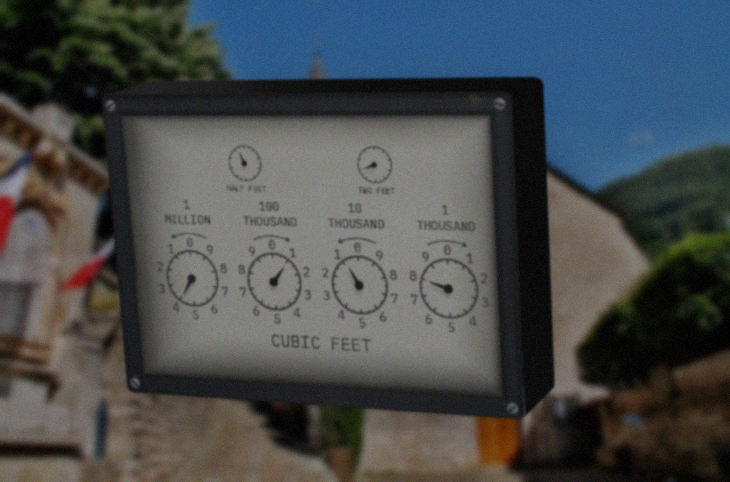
410800,ft³
